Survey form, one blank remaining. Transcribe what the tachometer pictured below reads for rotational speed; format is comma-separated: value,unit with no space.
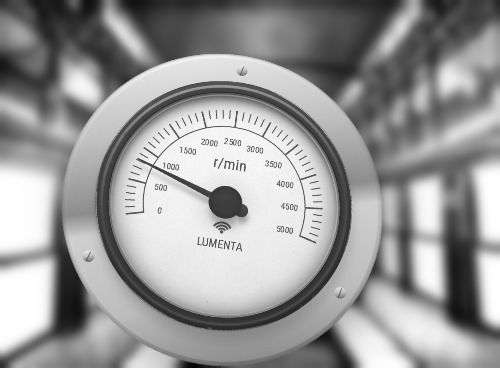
800,rpm
